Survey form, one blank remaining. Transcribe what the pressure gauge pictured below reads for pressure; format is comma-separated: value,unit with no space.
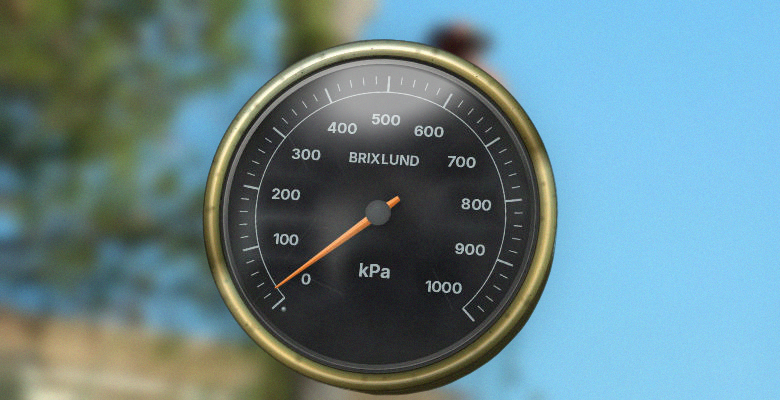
20,kPa
